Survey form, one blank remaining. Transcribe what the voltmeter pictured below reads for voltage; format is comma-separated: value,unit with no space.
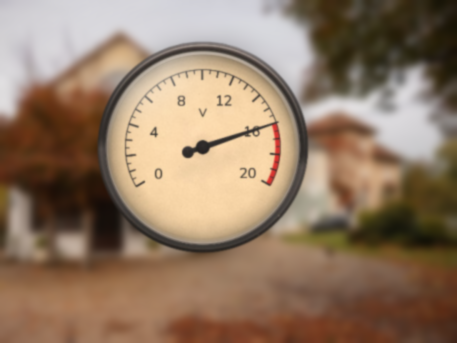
16,V
